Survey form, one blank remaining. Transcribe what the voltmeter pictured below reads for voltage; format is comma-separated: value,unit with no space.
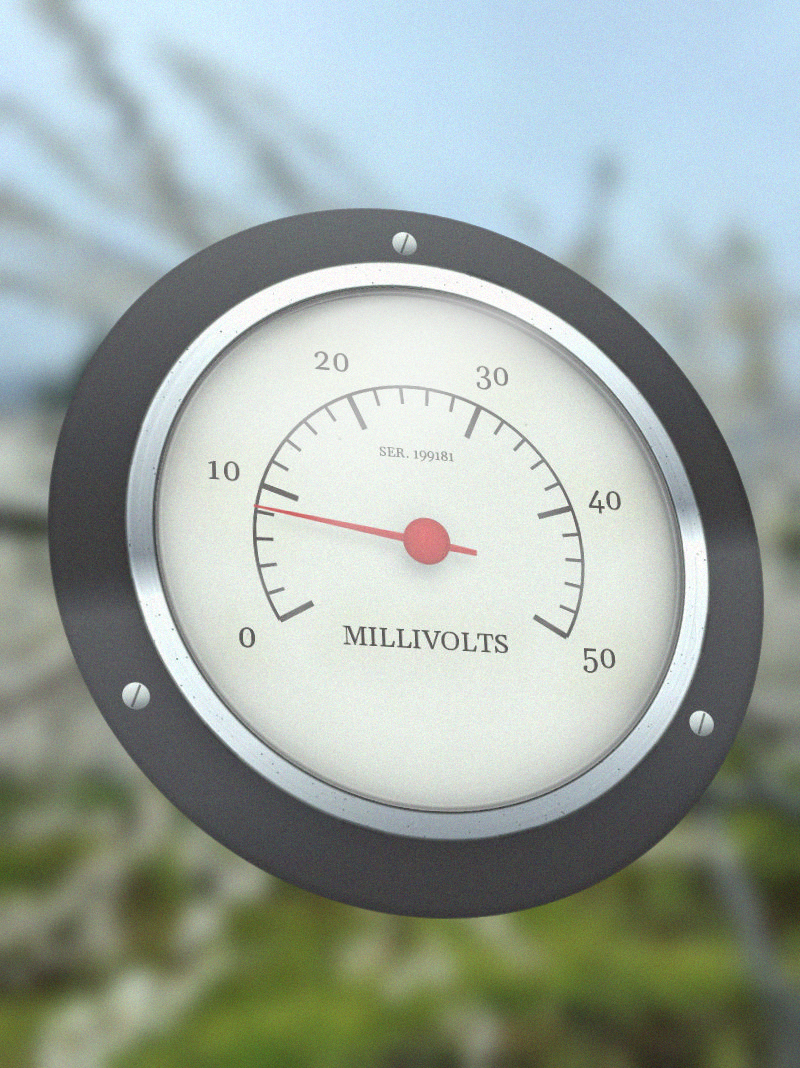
8,mV
